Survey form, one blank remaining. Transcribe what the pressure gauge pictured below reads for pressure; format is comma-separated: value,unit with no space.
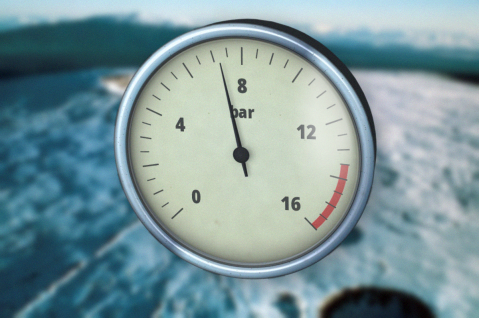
7.25,bar
